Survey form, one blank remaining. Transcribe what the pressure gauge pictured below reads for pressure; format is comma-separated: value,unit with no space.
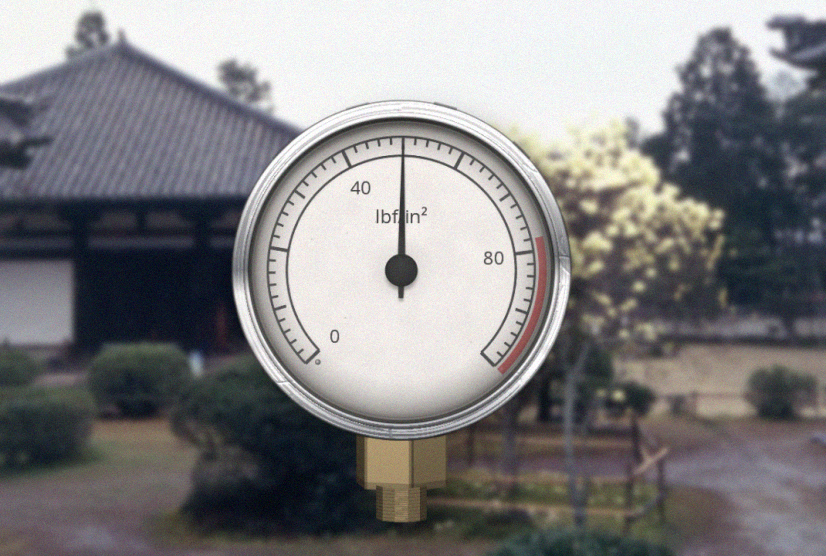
50,psi
